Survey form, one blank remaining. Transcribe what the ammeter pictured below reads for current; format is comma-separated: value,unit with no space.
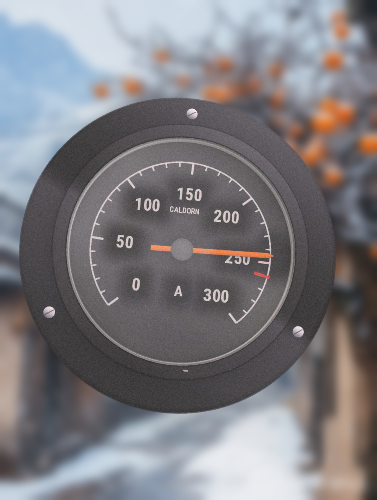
245,A
